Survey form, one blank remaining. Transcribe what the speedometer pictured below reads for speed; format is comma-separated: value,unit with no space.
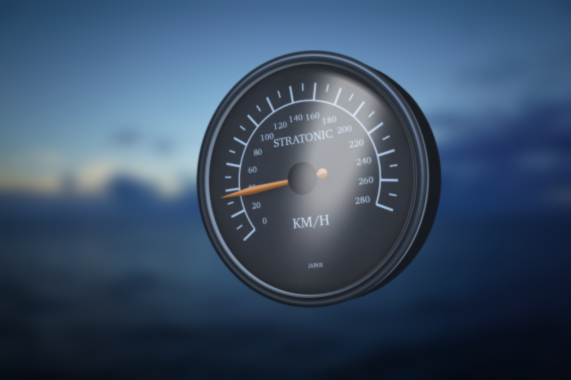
35,km/h
